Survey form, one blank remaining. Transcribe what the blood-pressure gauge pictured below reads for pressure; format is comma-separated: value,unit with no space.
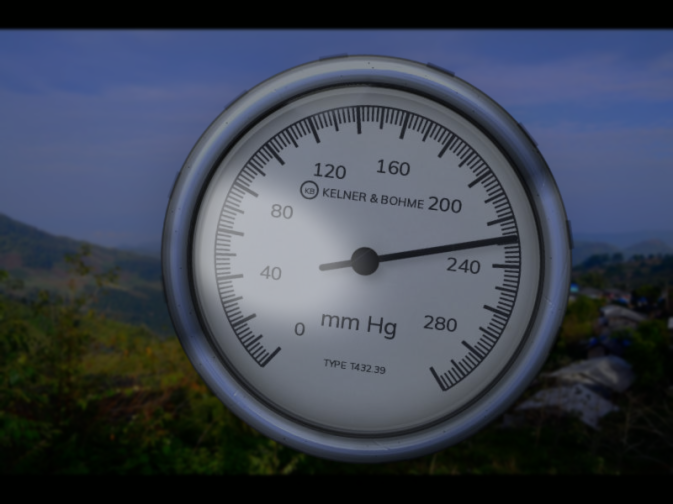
228,mmHg
